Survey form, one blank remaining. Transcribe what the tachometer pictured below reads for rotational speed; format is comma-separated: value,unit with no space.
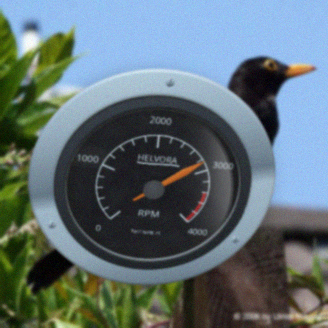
2800,rpm
